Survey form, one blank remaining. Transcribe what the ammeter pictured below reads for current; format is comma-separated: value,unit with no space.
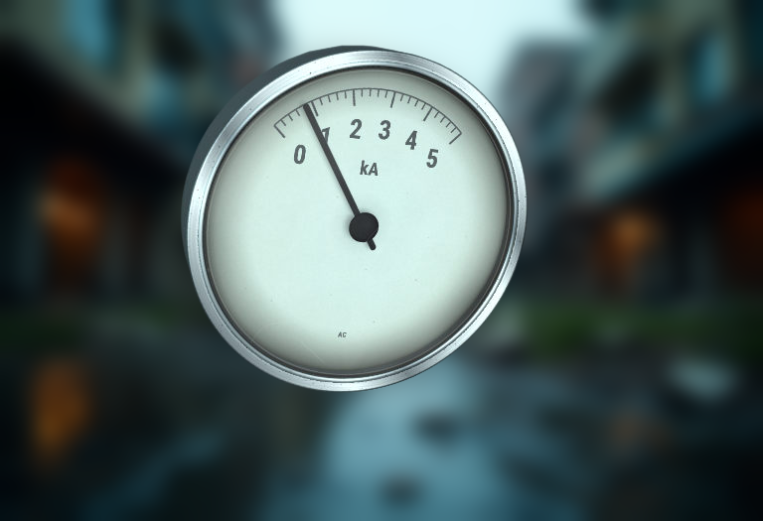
0.8,kA
